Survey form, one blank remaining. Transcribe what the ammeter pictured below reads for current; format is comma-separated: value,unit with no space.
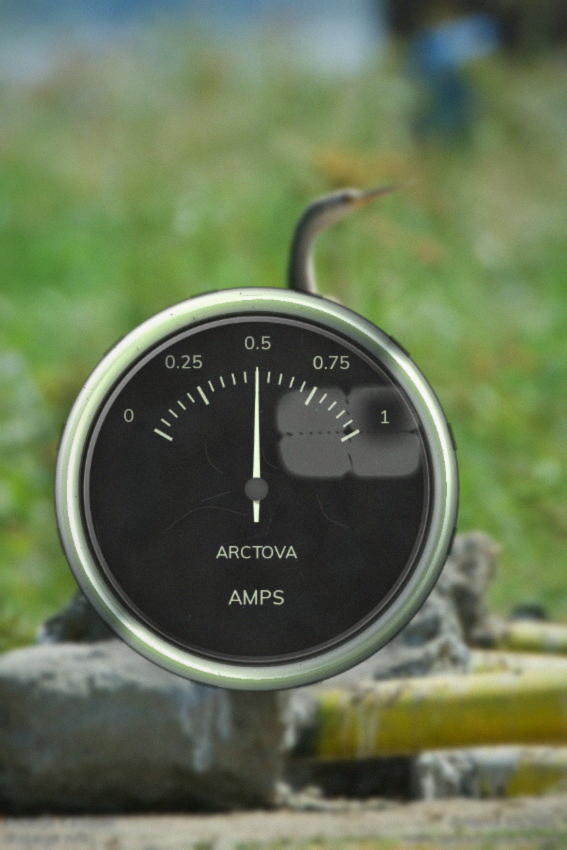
0.5,A
